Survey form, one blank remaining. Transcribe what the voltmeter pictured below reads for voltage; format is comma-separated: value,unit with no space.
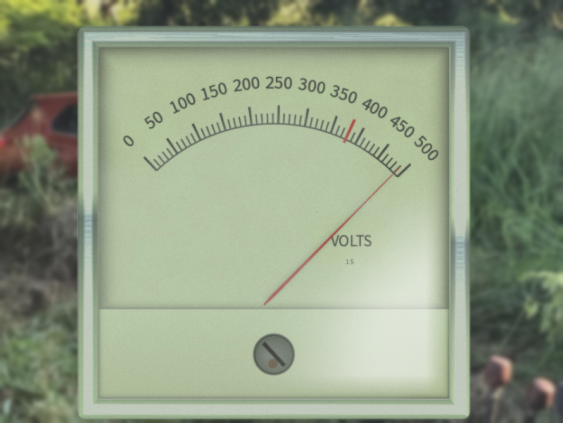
490,V
